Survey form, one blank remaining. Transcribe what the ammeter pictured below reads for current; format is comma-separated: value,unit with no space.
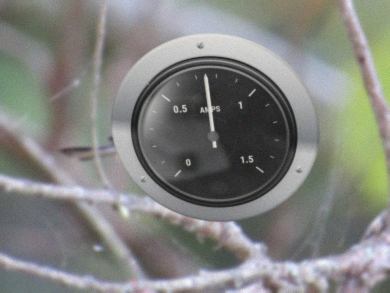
0.75,A
